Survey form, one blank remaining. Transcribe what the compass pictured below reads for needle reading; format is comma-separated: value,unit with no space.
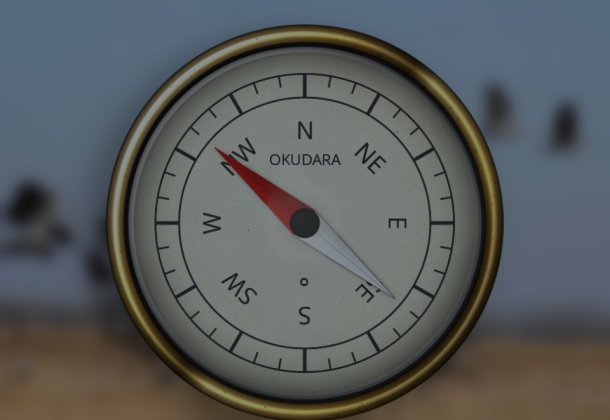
310,°
